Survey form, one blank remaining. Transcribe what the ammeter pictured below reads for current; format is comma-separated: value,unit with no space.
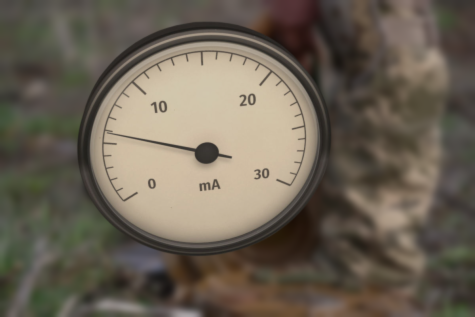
6,mA
